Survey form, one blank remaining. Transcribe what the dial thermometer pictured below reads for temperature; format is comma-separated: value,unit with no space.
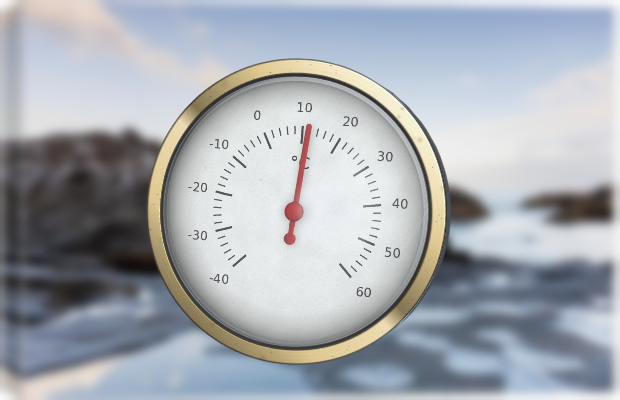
12,°C
